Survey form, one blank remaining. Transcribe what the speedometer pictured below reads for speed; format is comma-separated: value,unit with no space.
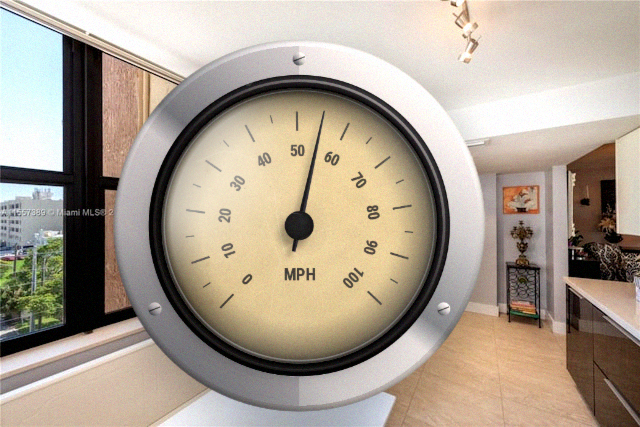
55,mph
